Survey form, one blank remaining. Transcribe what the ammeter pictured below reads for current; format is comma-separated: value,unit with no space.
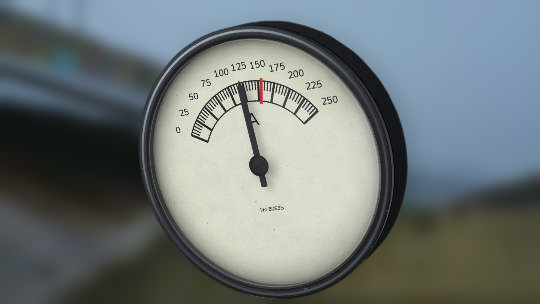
125,A
